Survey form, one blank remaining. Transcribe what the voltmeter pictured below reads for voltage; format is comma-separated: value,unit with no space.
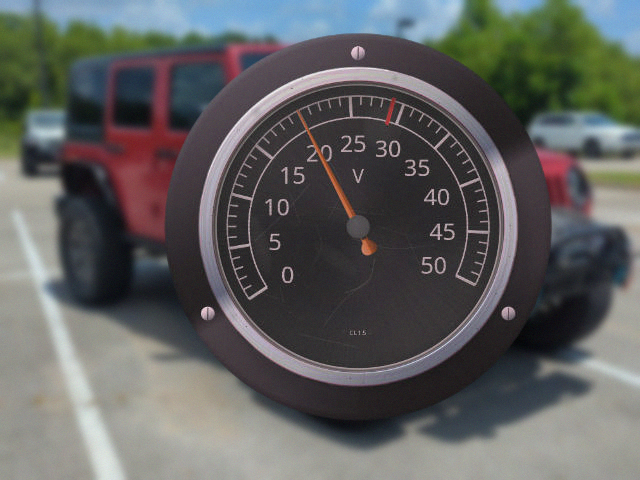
20,V
